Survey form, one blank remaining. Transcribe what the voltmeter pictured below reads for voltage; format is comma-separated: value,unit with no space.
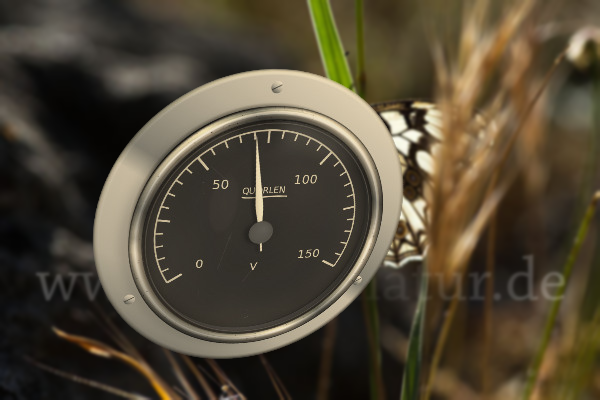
70,V
